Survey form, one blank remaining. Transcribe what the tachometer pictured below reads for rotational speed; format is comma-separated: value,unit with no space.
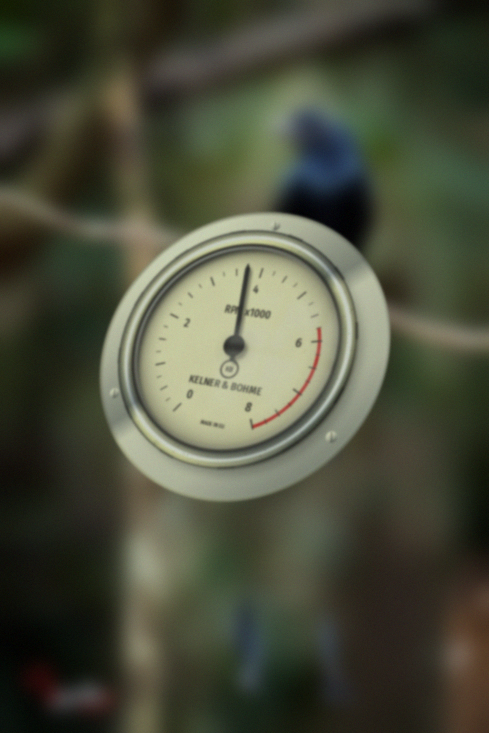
3750,rpm
